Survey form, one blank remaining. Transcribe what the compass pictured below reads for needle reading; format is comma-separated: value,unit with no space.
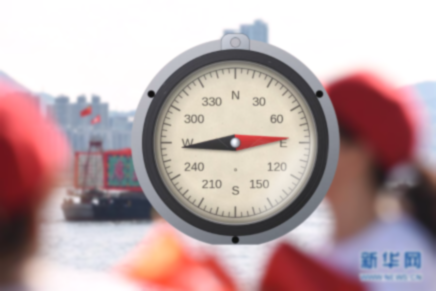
85,°
